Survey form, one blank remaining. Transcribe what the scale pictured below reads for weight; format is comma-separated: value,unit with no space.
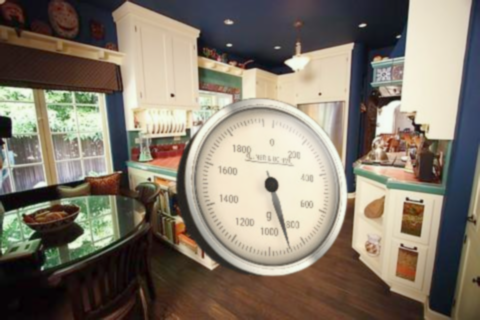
900,g
